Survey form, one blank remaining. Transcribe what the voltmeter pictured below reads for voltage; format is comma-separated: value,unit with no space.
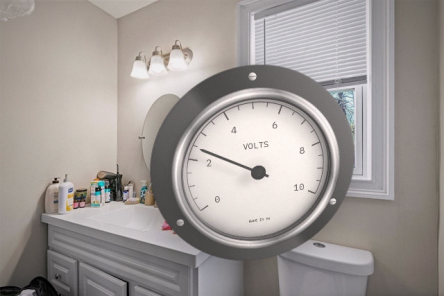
2.5,V
